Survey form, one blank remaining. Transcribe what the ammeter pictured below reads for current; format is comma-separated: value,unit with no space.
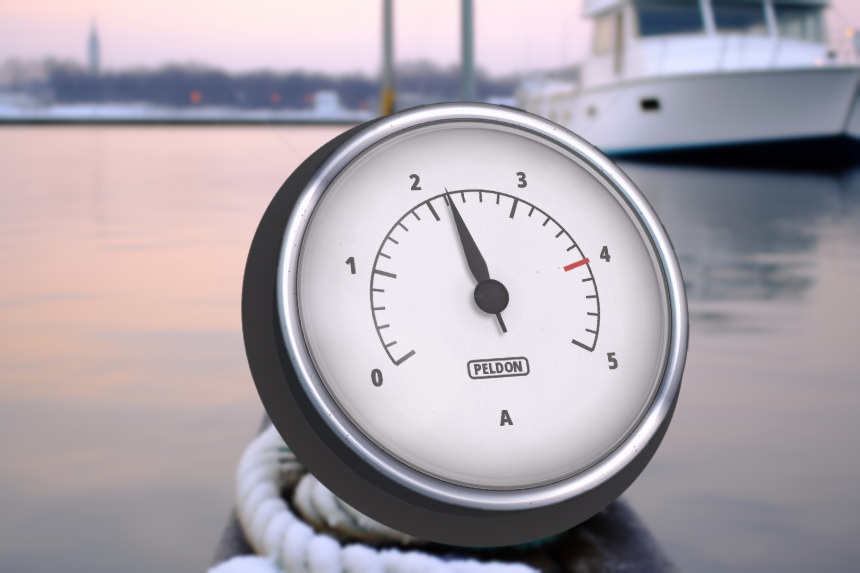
2.2,A
